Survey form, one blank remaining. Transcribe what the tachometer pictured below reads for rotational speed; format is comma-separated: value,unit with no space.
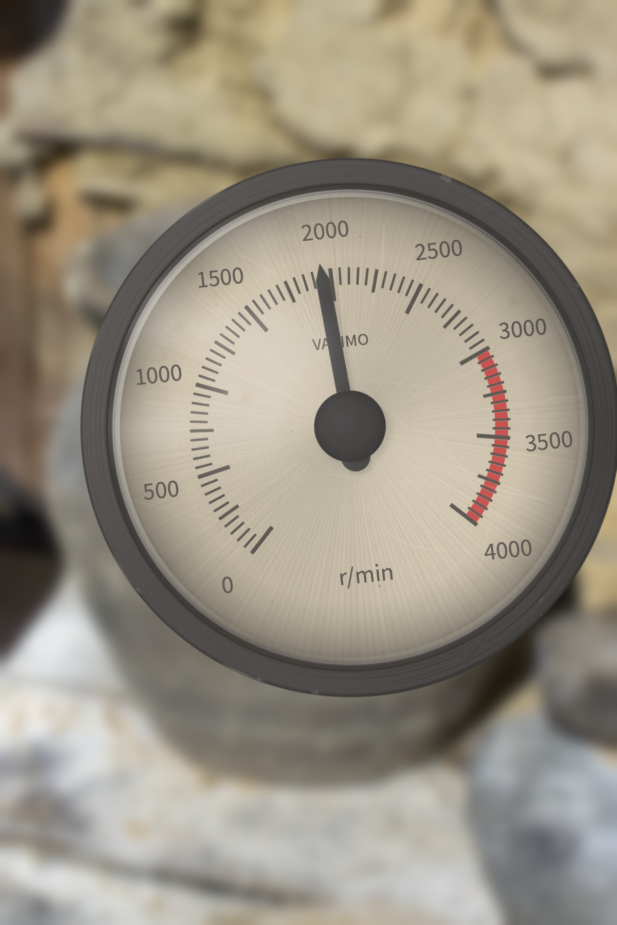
1950,rpm
